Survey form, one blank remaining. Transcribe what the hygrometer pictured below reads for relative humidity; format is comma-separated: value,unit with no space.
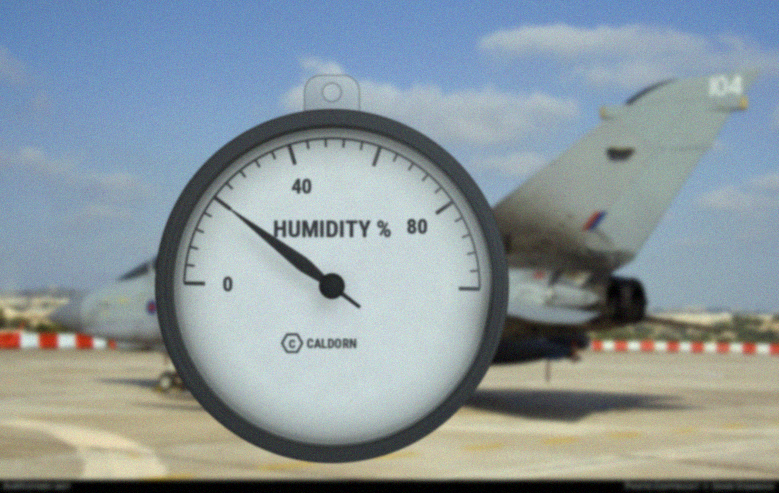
20,%
